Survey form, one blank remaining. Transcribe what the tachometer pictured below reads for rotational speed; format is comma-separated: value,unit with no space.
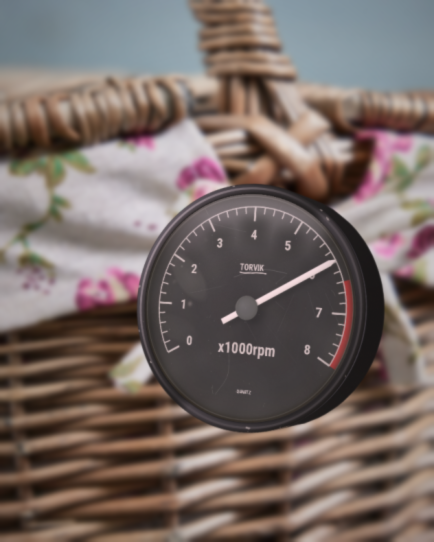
6000,rpm
